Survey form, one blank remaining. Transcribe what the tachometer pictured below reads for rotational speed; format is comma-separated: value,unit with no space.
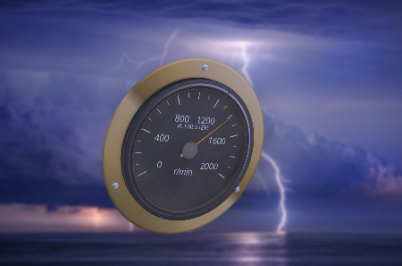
1400,rpm
